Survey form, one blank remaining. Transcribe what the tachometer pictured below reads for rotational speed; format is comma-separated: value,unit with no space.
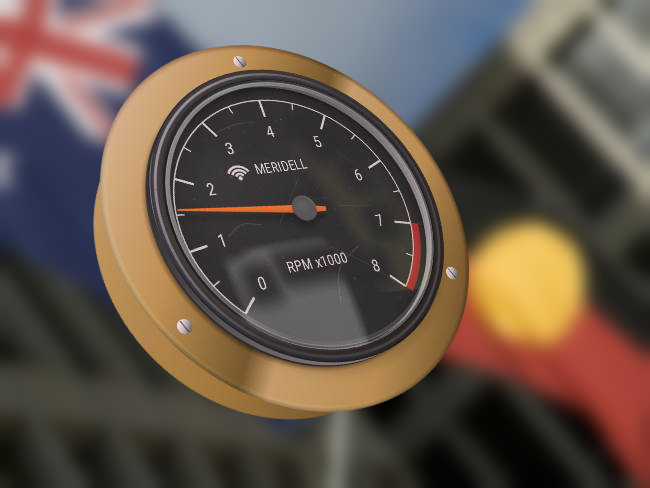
1500,rpm
